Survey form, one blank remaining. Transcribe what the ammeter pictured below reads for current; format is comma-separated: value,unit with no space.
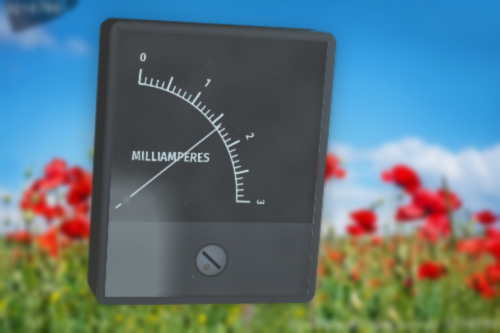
1.6,mA
